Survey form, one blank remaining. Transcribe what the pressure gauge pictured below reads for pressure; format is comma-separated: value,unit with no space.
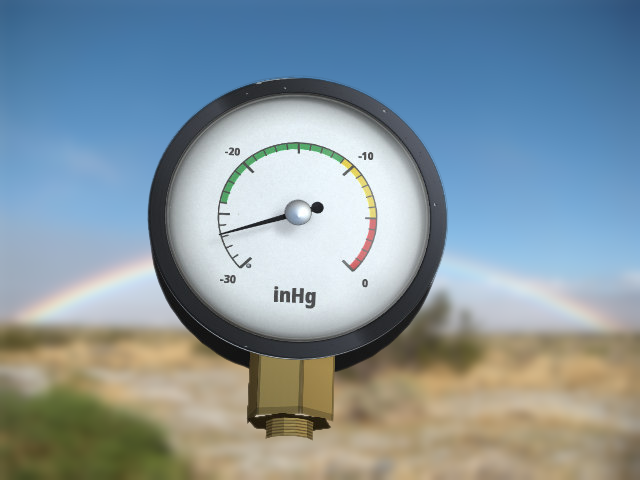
-27,inHg
